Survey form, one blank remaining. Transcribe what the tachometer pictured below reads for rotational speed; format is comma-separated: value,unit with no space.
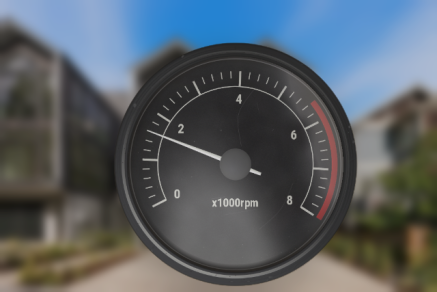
1600,rpm
